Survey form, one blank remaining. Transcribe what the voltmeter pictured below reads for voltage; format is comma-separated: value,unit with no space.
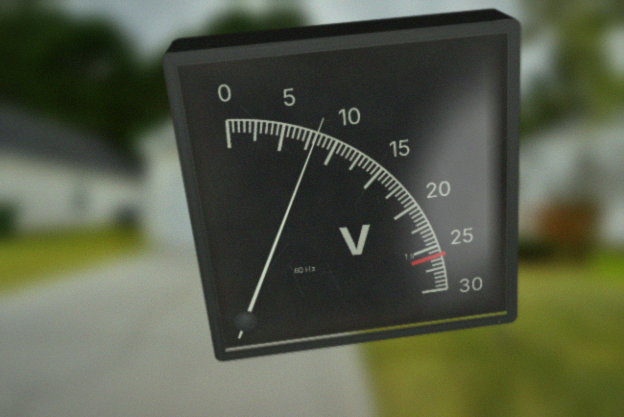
8,V
